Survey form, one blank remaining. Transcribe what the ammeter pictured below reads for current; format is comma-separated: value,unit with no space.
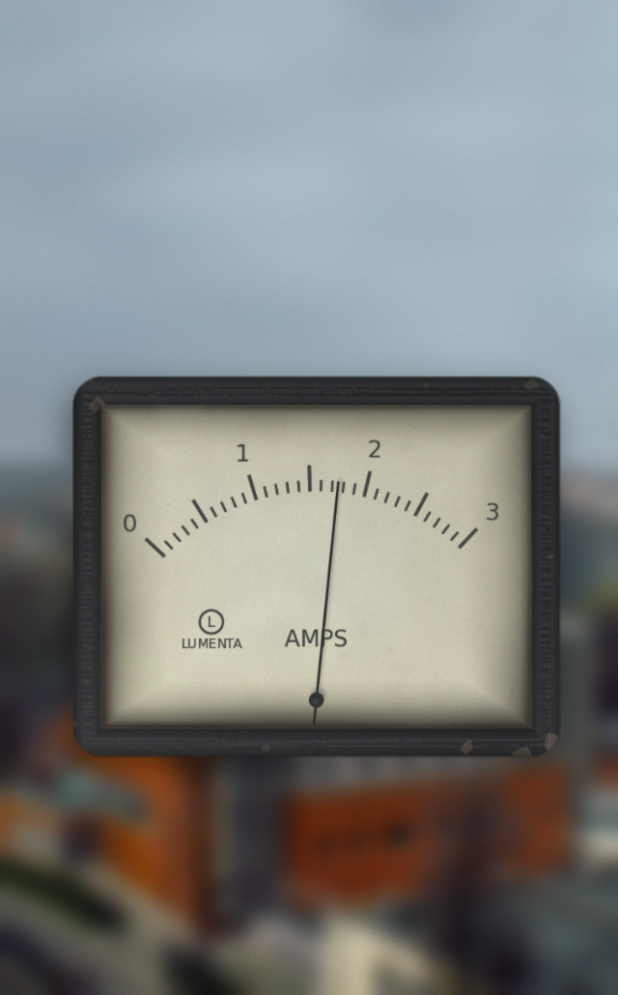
1.75,A
